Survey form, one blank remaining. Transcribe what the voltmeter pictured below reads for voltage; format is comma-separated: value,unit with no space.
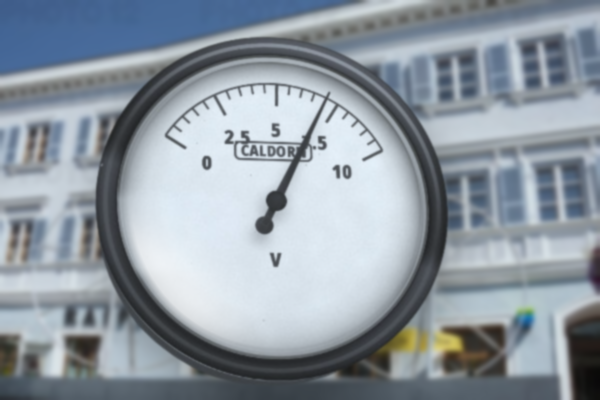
7,V
